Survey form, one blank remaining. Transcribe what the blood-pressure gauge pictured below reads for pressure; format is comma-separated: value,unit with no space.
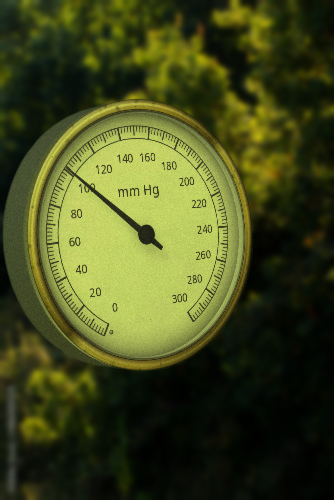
100,mmHg
